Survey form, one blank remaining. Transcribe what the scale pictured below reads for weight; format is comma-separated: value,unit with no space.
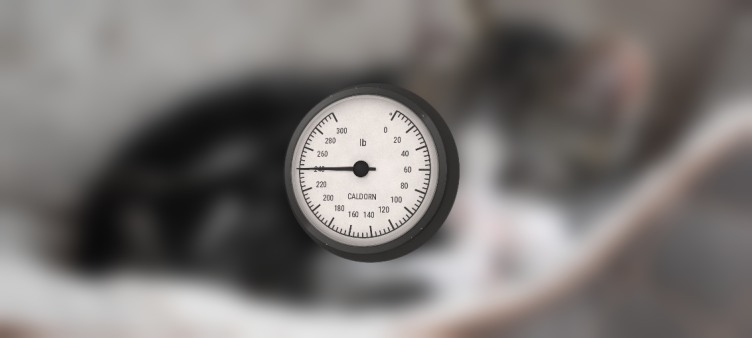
240,lb
